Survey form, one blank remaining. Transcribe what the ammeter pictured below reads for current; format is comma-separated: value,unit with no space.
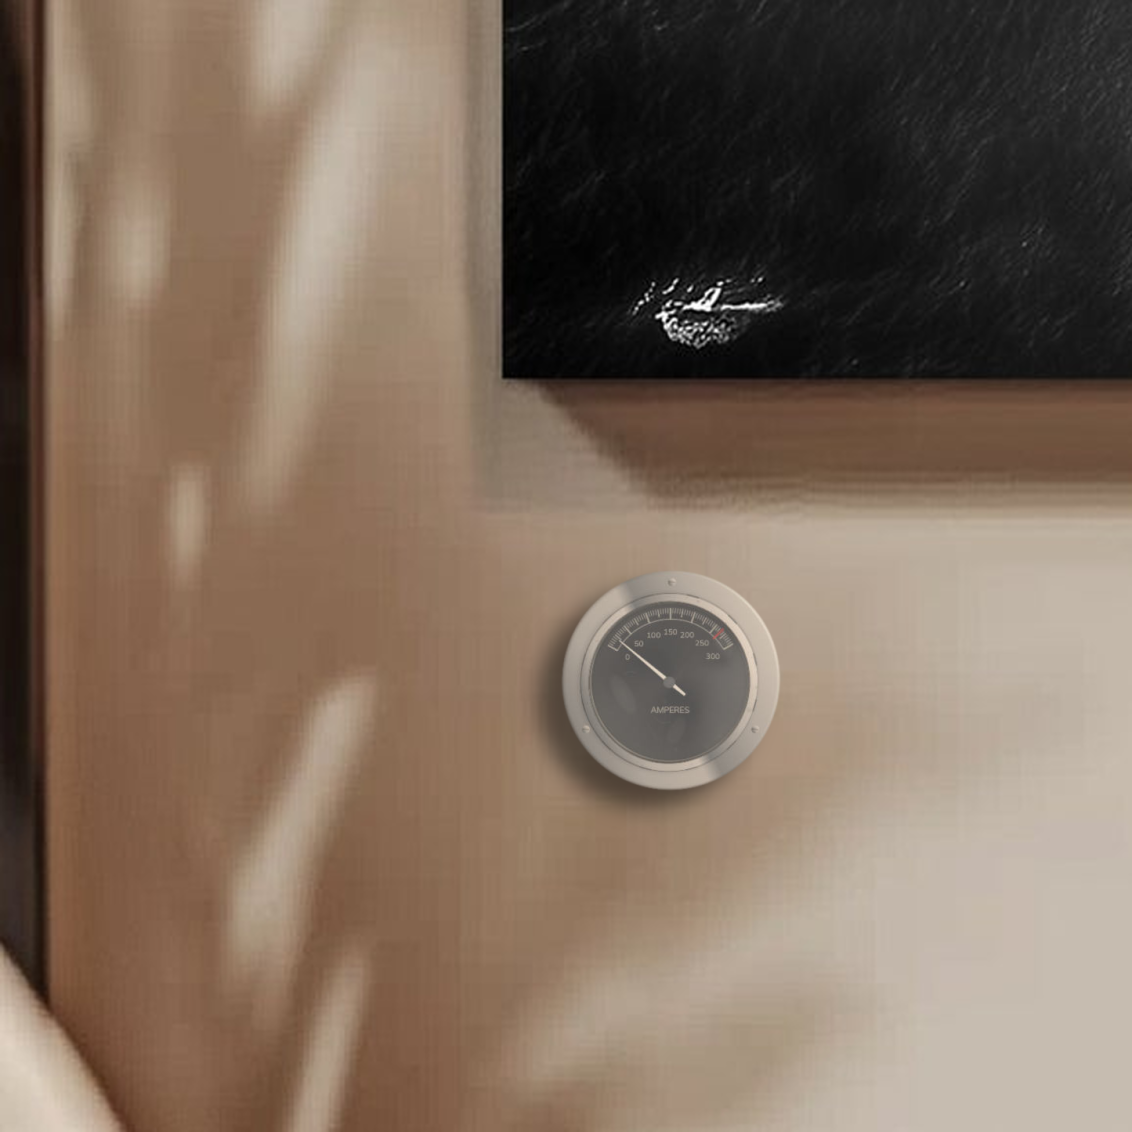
25,A
